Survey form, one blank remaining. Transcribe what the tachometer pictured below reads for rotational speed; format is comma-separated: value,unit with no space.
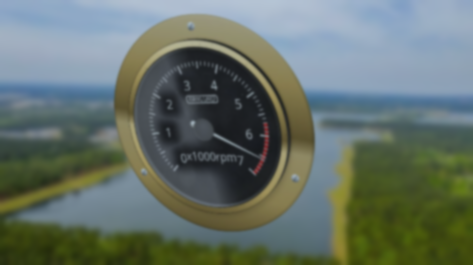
6500,rpm
